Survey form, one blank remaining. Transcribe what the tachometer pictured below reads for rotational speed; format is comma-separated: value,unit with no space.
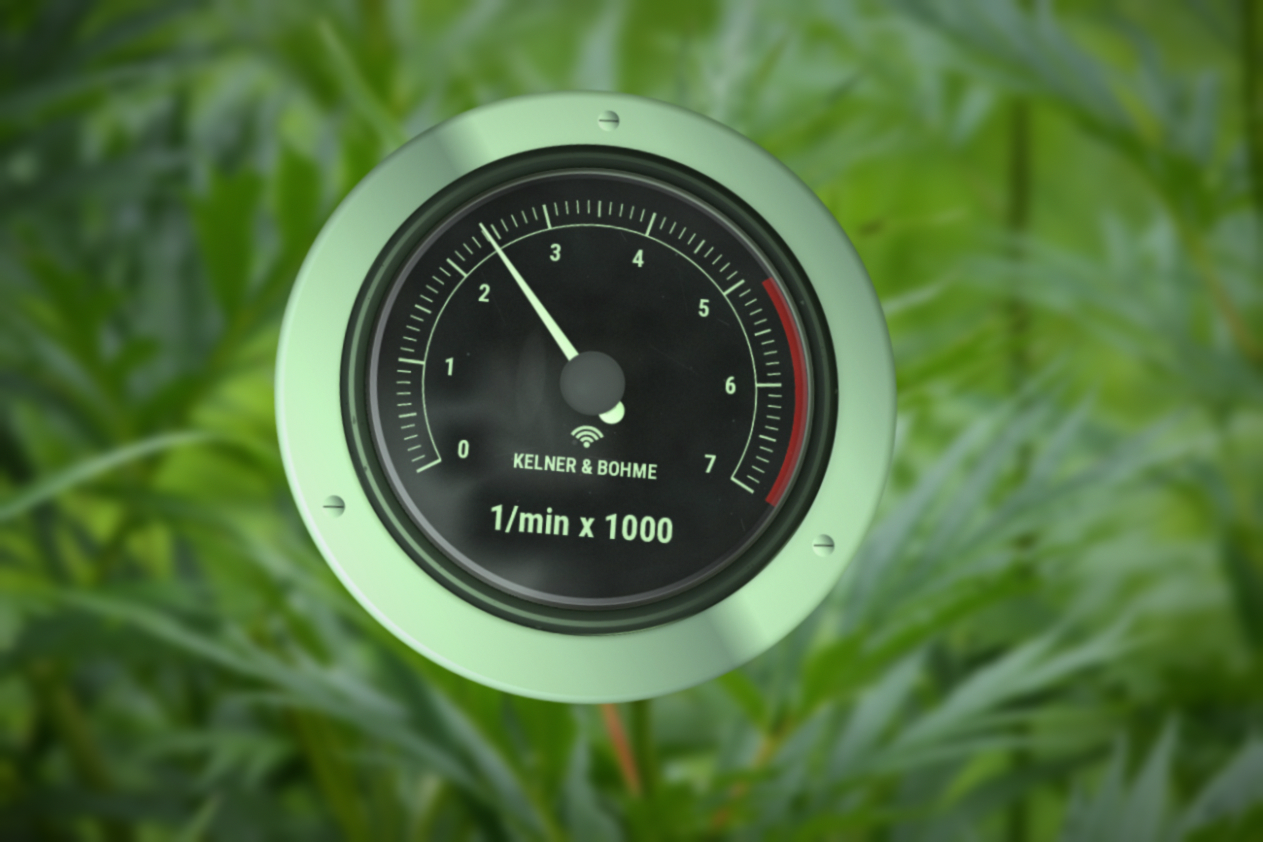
2400,rpm
